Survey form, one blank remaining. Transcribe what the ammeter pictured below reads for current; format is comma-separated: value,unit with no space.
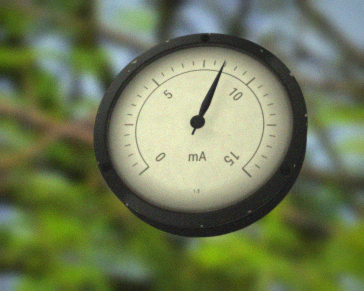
8.5,mA
